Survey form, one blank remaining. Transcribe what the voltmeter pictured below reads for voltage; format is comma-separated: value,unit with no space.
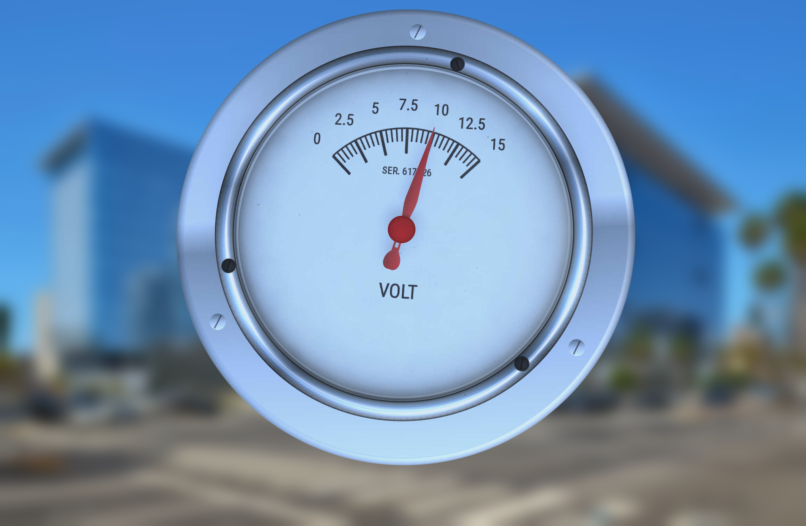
10,V
